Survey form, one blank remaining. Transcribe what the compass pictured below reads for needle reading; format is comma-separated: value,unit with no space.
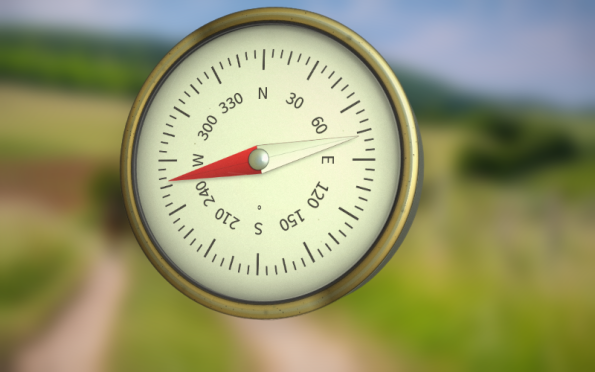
257.5,°
